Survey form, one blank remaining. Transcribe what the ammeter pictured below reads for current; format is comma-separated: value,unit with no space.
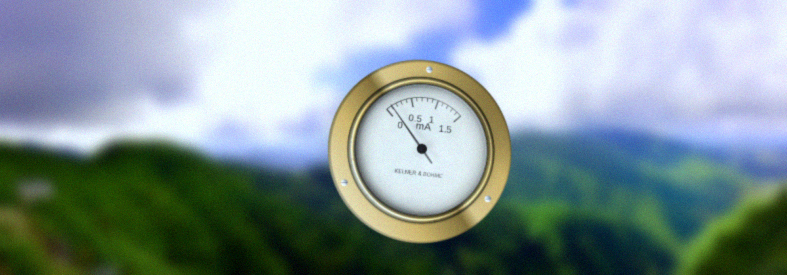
0.1,mA
